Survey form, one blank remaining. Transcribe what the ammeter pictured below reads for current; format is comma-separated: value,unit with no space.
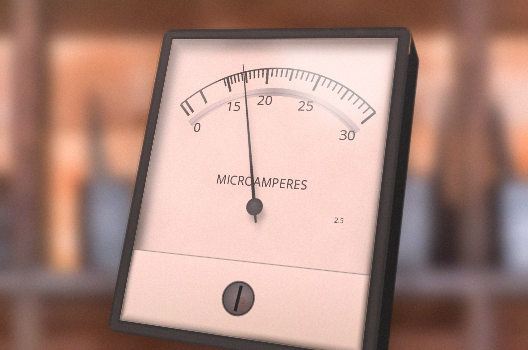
17.5,µA
